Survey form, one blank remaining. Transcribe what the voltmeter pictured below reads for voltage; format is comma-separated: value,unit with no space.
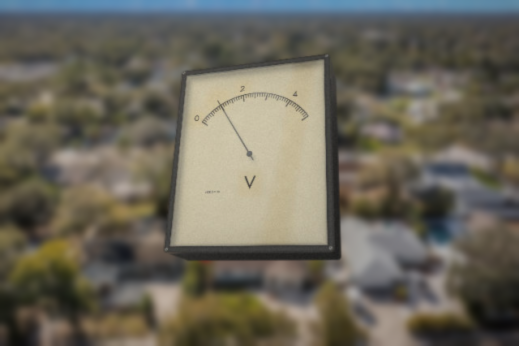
1,V
